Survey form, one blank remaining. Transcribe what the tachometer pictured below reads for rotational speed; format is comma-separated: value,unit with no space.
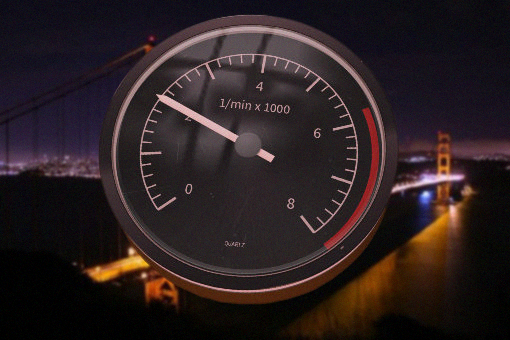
2000,rpm
